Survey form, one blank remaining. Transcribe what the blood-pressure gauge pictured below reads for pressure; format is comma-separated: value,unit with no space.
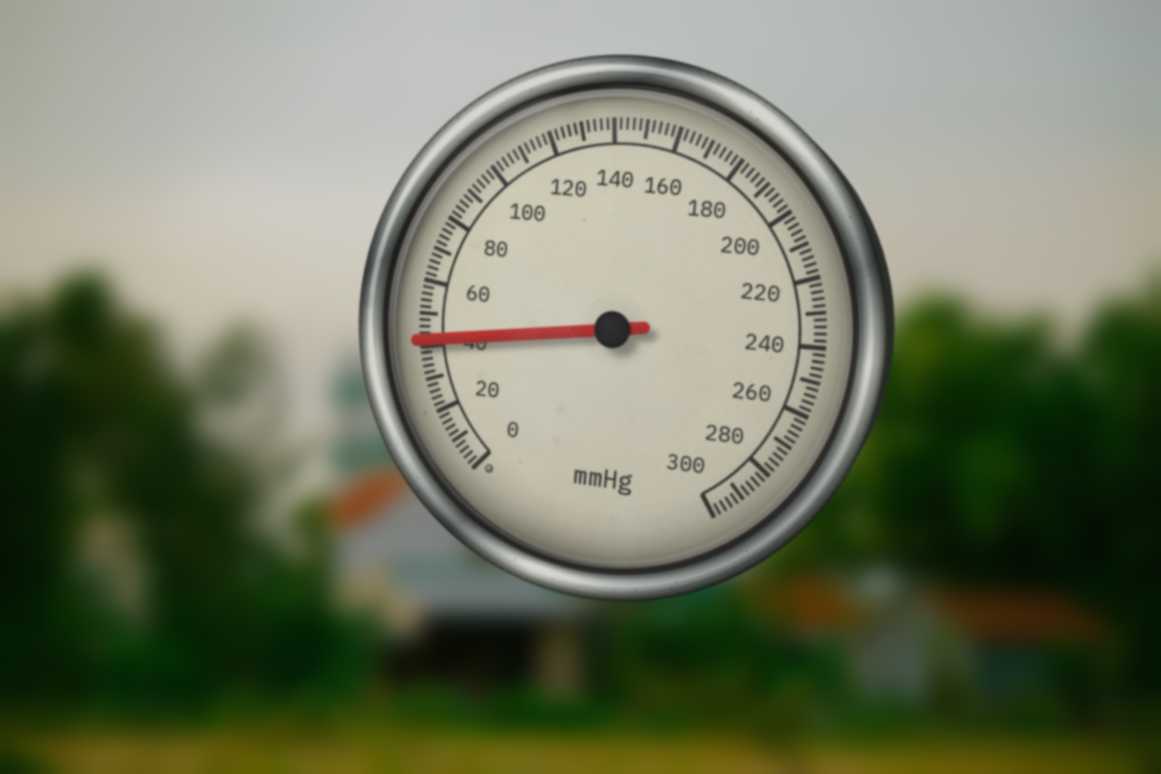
42,mmHg
